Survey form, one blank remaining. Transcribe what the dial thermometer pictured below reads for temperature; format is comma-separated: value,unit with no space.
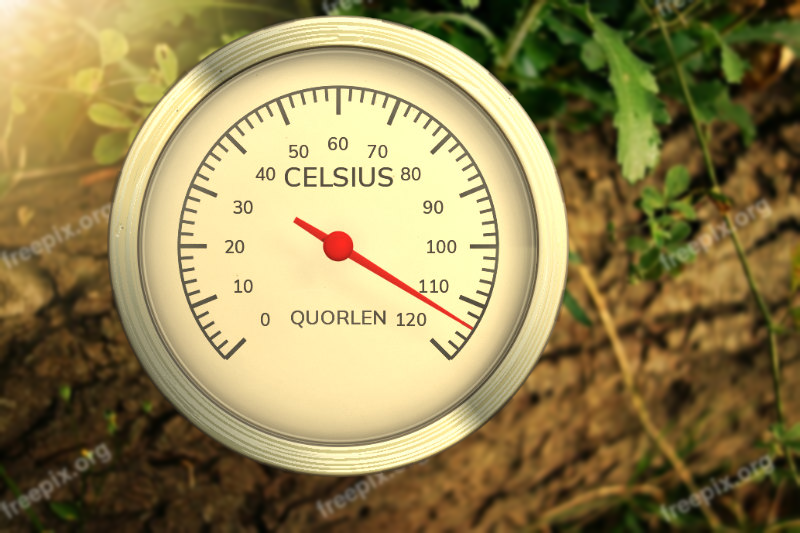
114,°C
